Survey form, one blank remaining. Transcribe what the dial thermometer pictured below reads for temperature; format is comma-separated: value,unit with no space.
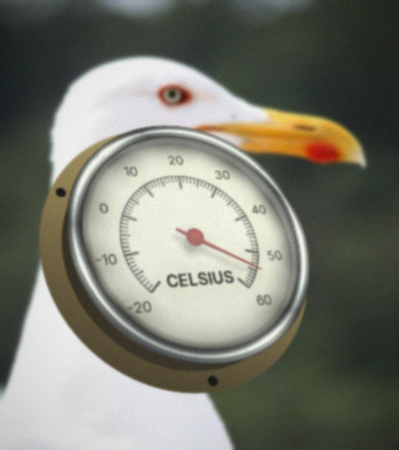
55,°C
